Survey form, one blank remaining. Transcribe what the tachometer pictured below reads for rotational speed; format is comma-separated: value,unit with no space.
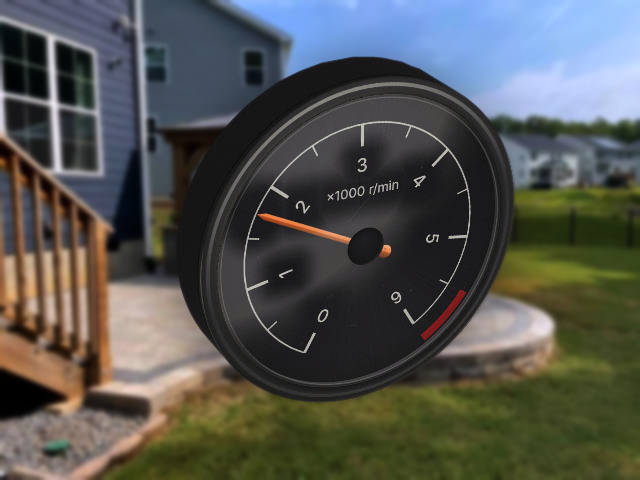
1750,rpm
